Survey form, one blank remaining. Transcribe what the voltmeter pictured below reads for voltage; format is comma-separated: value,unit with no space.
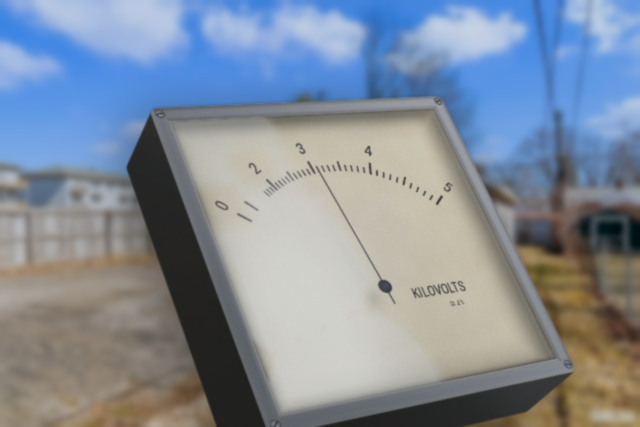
3,kV
